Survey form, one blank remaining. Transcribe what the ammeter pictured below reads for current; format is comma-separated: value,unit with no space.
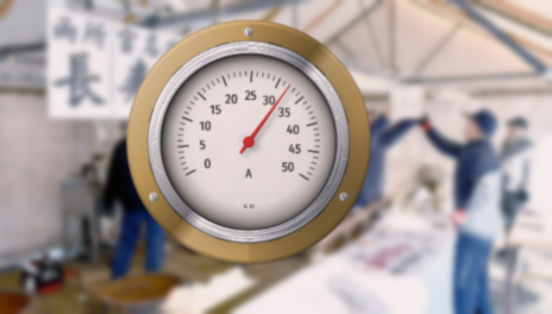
32,A
